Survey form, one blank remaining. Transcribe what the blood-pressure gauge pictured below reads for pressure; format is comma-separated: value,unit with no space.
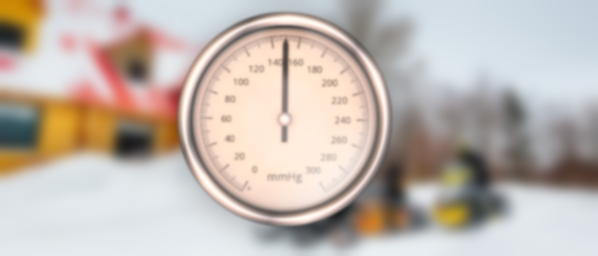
150,mmHg
